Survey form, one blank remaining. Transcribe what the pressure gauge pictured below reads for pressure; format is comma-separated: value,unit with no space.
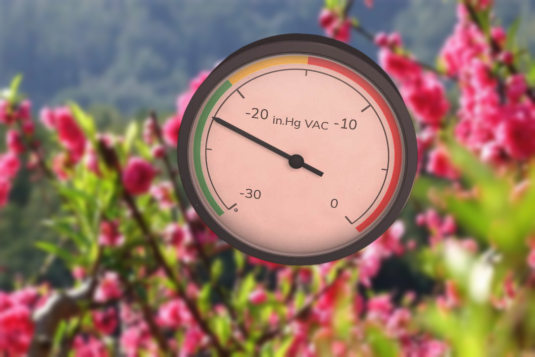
-22.5,inHg
